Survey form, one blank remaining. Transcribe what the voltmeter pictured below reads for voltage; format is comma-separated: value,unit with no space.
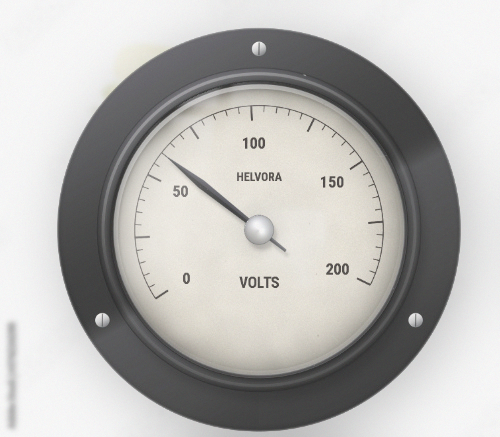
60,V
